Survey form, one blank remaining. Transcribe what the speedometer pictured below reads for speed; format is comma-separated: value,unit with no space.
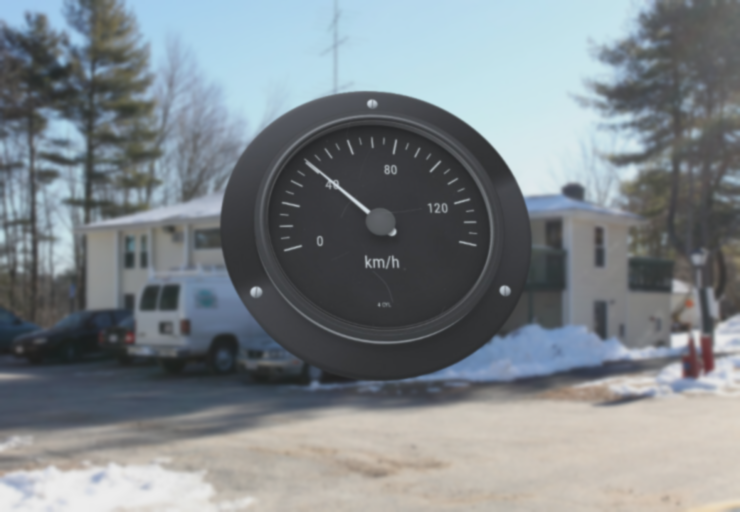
40,km/h
